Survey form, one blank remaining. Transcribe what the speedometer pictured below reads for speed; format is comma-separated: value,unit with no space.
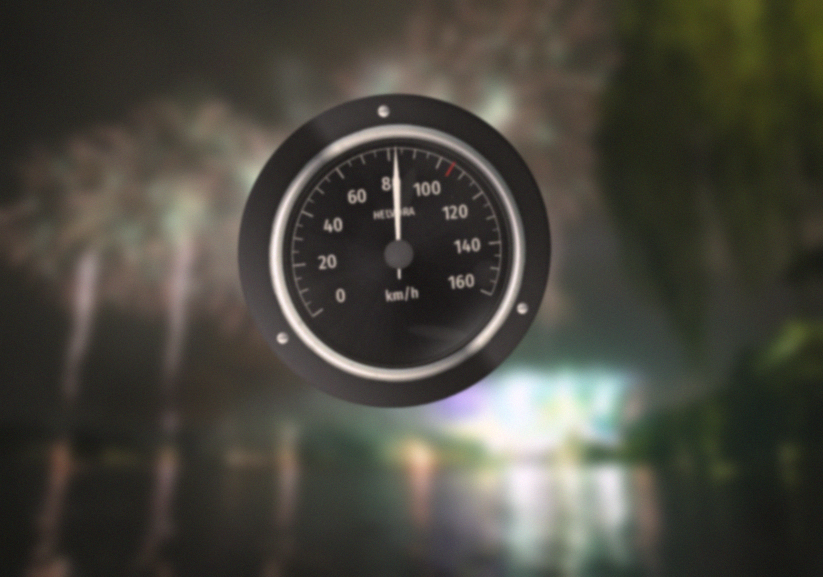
82.5,km/h
